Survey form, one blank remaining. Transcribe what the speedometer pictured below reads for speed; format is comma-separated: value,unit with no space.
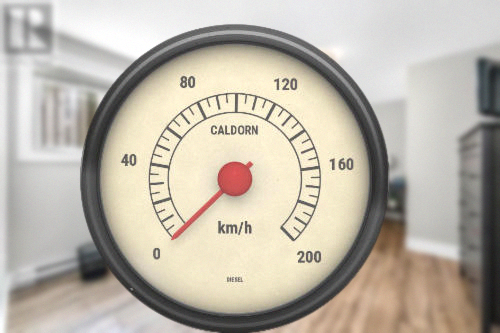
0,km/h
